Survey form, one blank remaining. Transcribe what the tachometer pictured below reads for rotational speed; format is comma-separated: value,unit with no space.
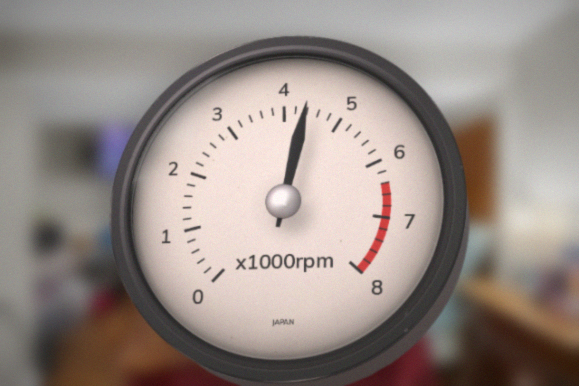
4400,rpm
